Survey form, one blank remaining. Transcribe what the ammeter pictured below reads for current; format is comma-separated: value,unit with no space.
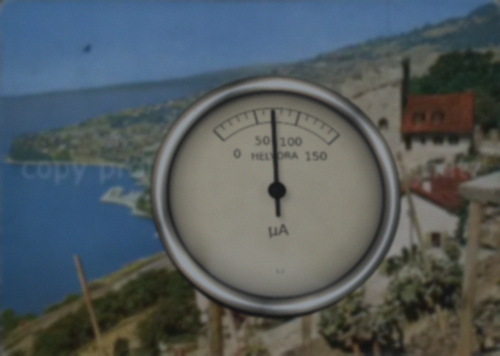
70,µA
